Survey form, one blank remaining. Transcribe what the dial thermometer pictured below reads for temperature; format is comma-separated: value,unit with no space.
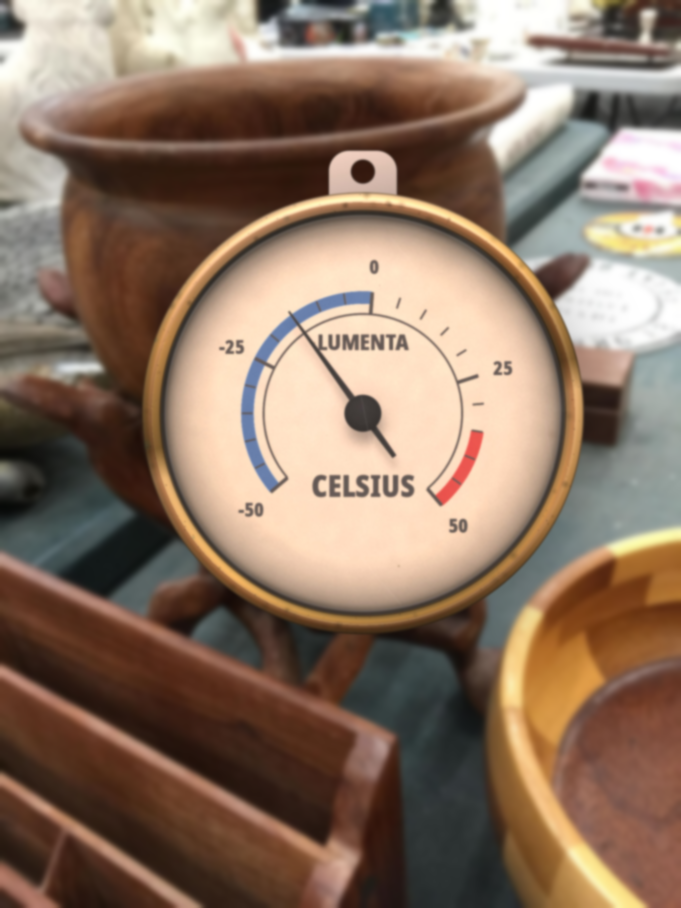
-15,°C
